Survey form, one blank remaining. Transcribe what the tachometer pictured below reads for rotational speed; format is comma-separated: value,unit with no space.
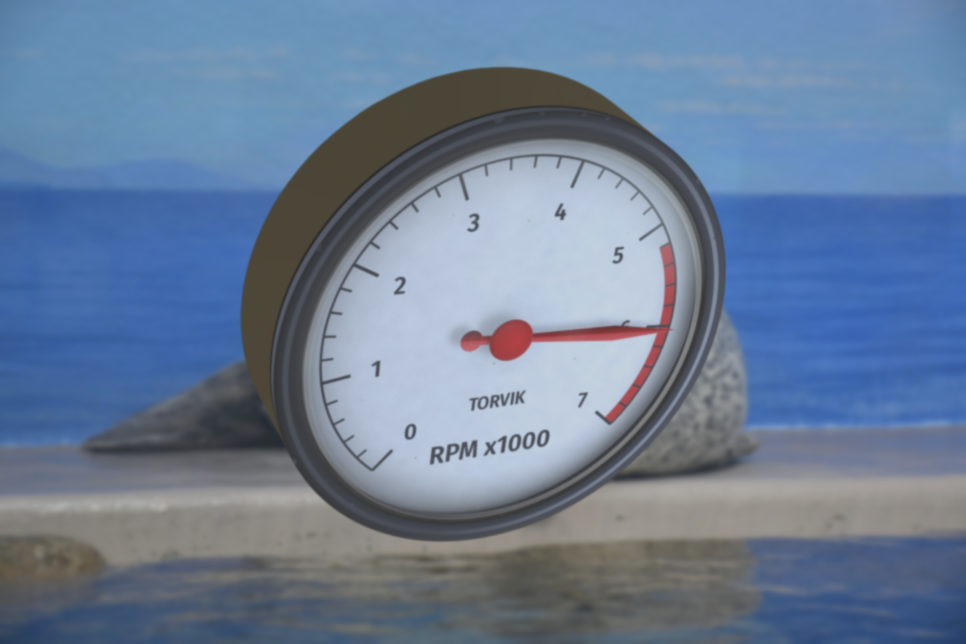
6000,rpm
